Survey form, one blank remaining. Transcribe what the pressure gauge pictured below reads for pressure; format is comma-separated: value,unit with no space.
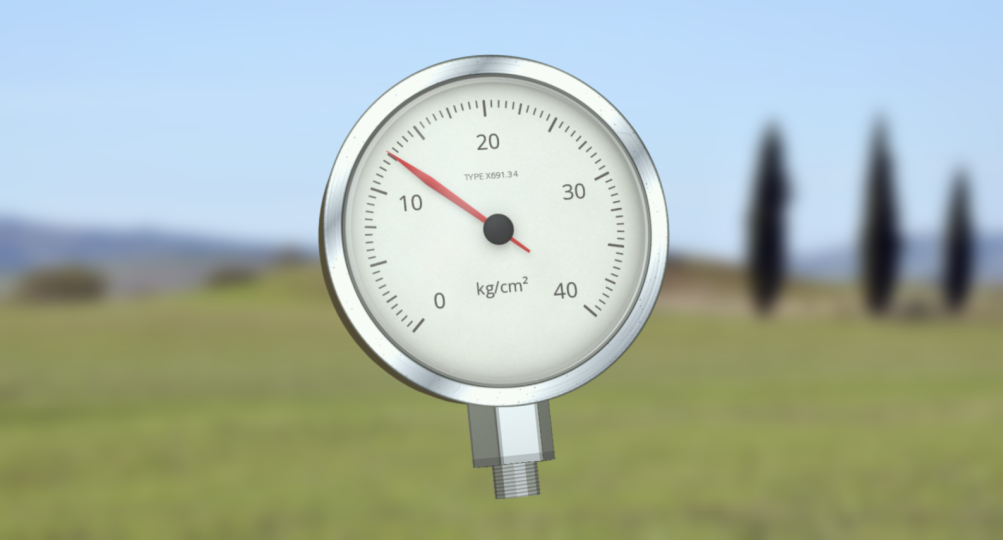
12.5,kg/cm²
